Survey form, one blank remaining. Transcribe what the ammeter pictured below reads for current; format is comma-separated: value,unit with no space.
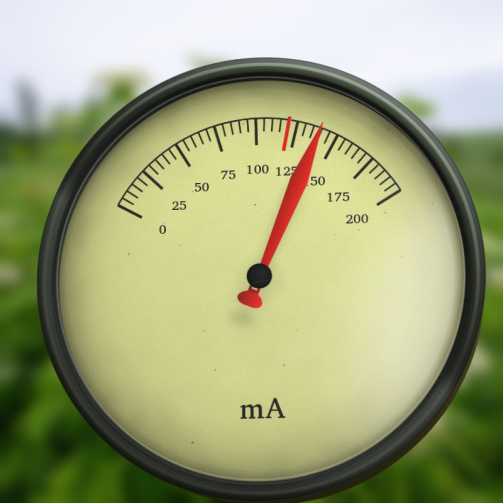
140,mA
